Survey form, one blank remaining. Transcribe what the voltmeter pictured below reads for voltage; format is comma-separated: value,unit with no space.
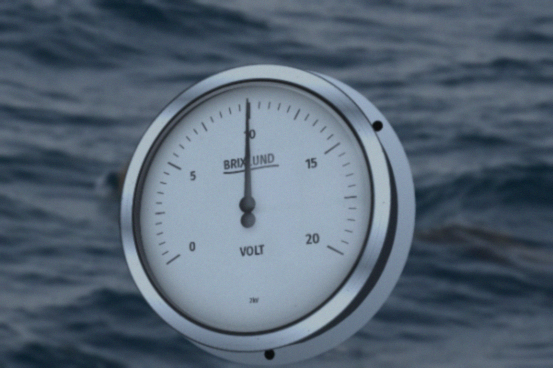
10,V
